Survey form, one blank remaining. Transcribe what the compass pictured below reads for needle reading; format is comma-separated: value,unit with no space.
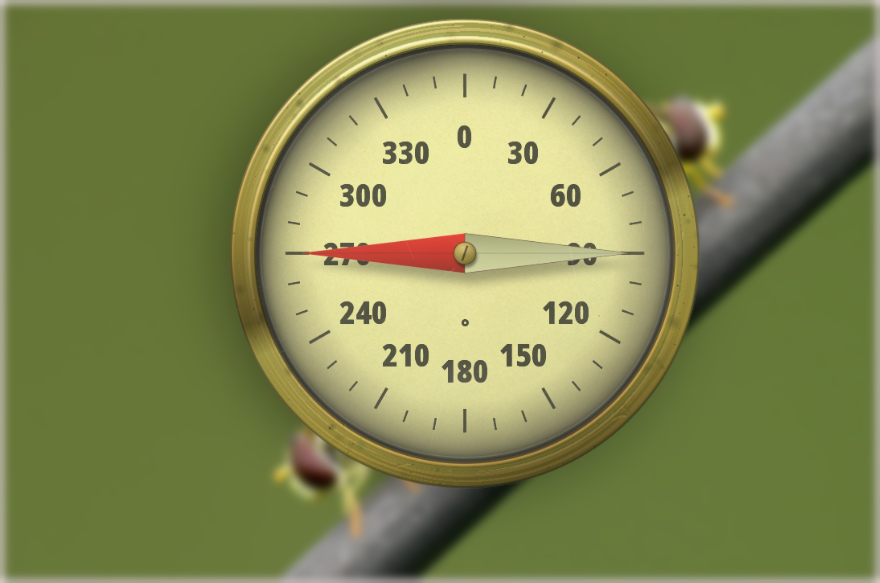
270,°
